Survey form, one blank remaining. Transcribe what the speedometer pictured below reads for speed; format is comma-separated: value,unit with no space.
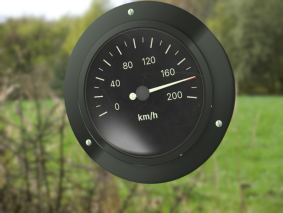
180,km/h
